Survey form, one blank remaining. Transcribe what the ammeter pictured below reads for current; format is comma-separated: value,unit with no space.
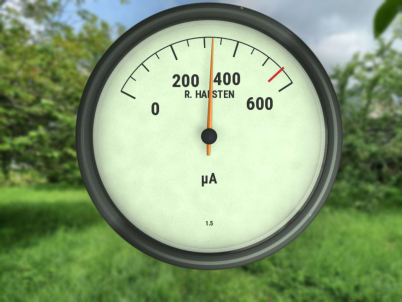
325,µA
